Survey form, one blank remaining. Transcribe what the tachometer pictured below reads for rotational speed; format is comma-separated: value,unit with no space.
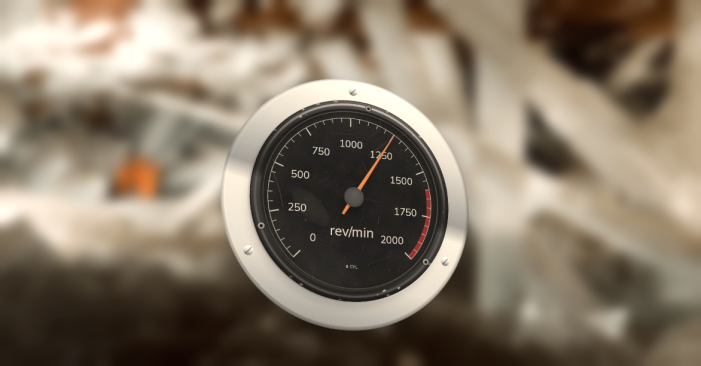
1250,rpm
